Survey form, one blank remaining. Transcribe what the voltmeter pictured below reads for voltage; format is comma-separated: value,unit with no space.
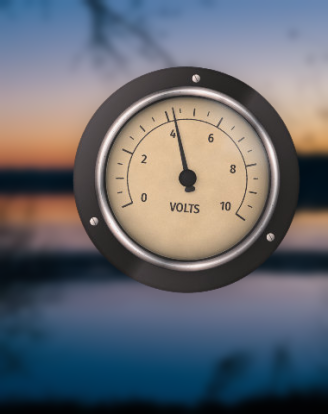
4.25,V
